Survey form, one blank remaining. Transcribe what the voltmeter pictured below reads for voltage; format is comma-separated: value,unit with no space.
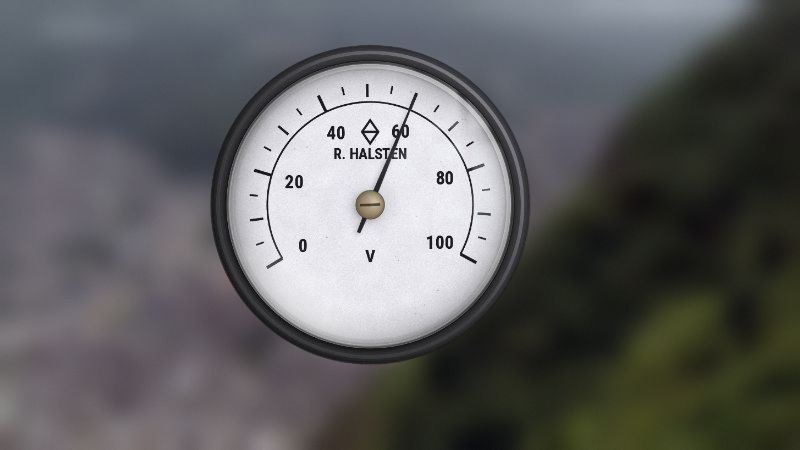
60,V
